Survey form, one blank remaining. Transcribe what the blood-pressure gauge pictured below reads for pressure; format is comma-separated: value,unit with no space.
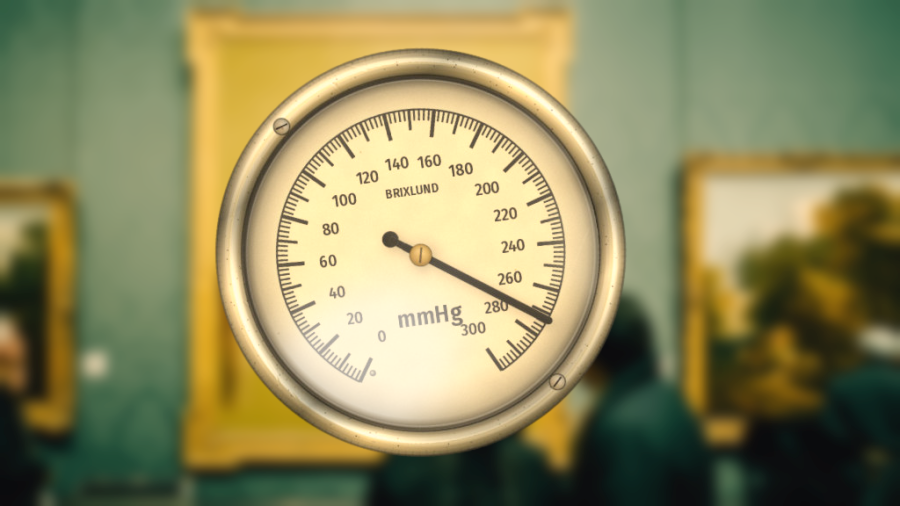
272,mmHg
